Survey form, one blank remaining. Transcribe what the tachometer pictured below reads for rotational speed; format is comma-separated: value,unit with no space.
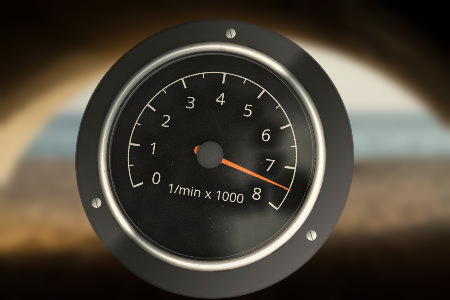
7500,rpm
